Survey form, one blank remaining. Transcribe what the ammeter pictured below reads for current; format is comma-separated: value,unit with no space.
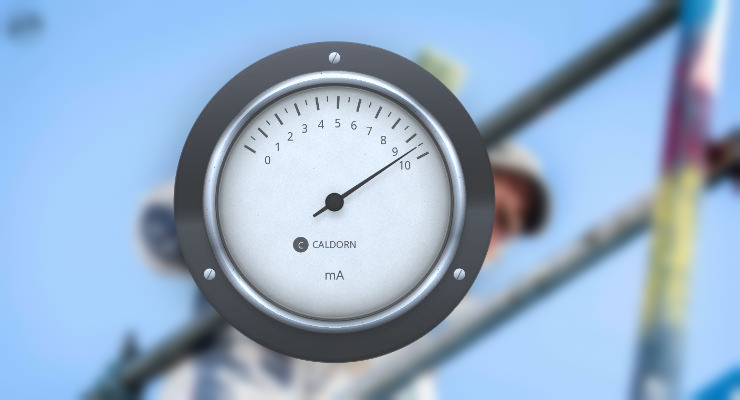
9.5,mA
